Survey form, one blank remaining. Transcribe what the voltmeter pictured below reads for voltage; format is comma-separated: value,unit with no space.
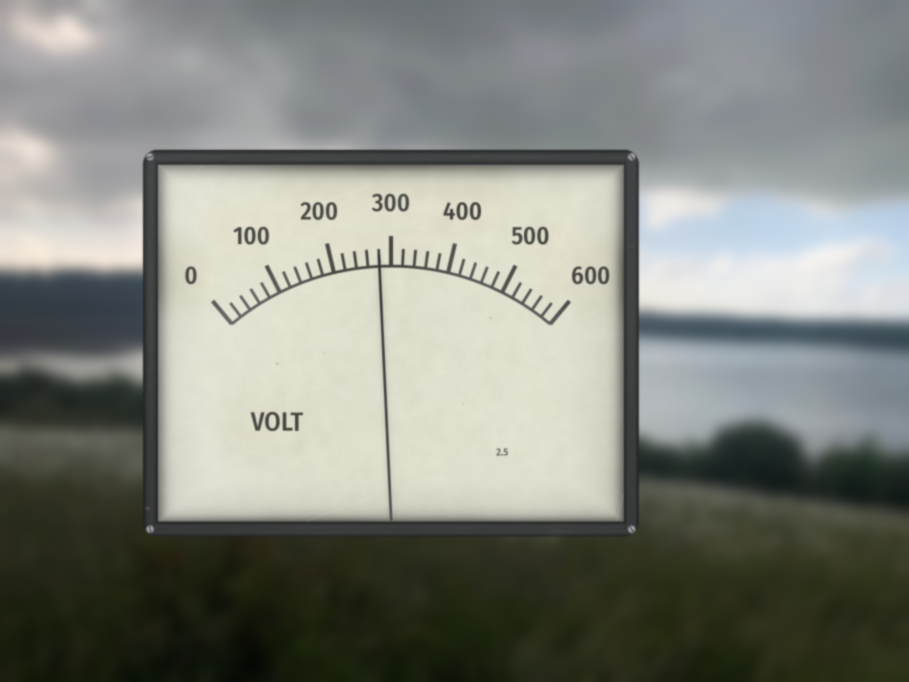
280,V
